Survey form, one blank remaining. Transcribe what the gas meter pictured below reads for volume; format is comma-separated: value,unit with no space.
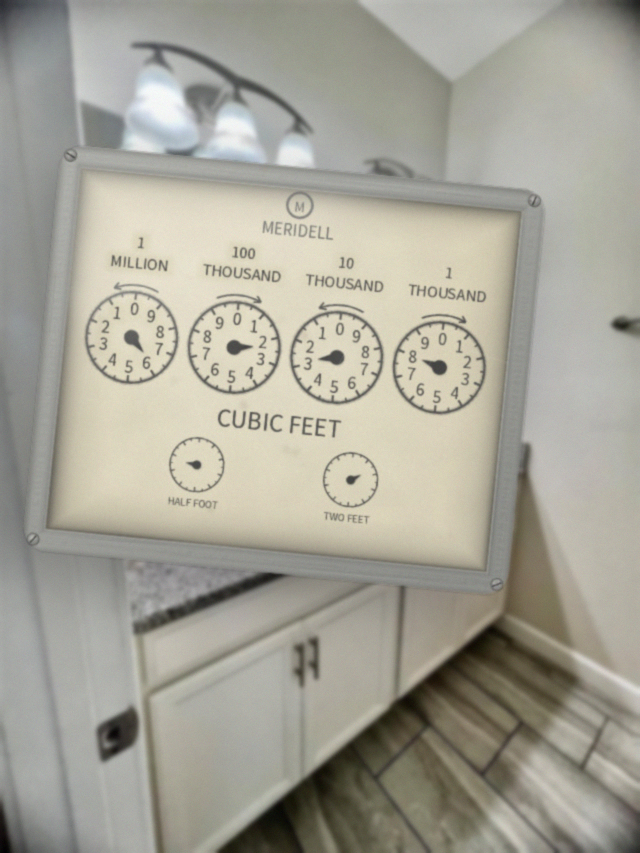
622800,ft³
